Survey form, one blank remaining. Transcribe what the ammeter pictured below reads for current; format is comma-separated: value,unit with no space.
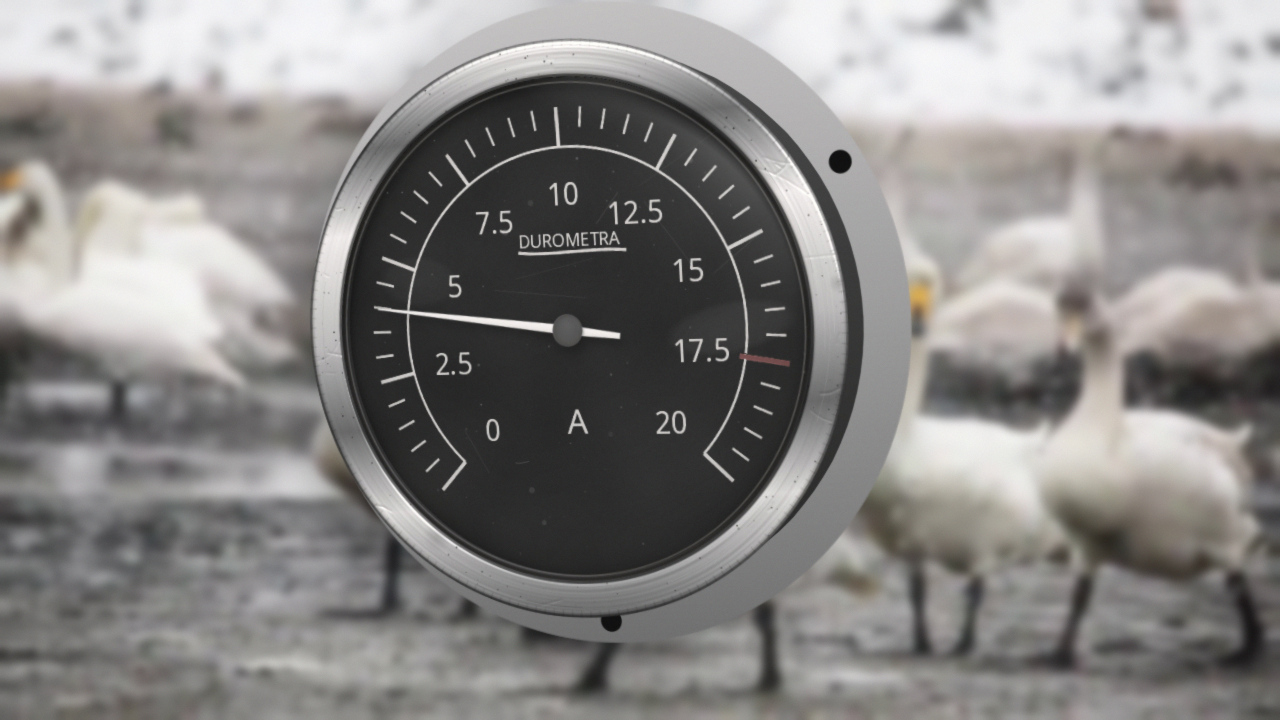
4,A
